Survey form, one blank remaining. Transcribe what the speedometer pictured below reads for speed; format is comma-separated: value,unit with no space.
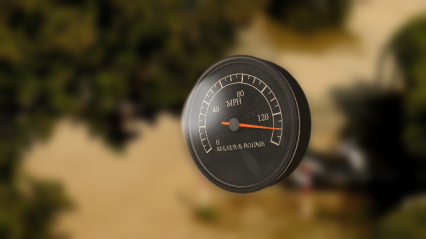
130,mph
